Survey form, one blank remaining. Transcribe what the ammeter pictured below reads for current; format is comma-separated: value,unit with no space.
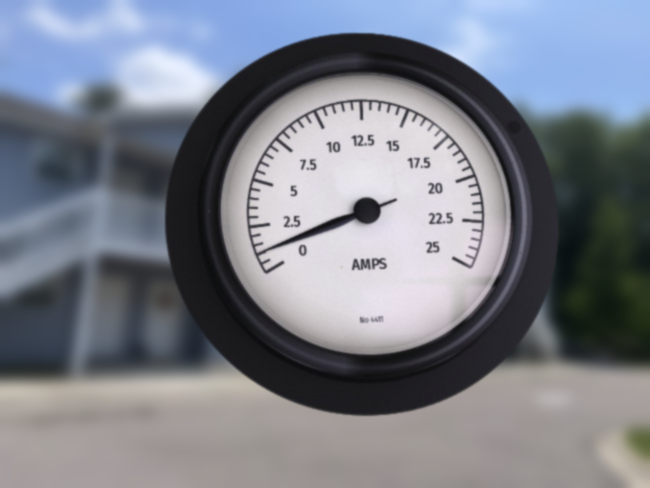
1,A
